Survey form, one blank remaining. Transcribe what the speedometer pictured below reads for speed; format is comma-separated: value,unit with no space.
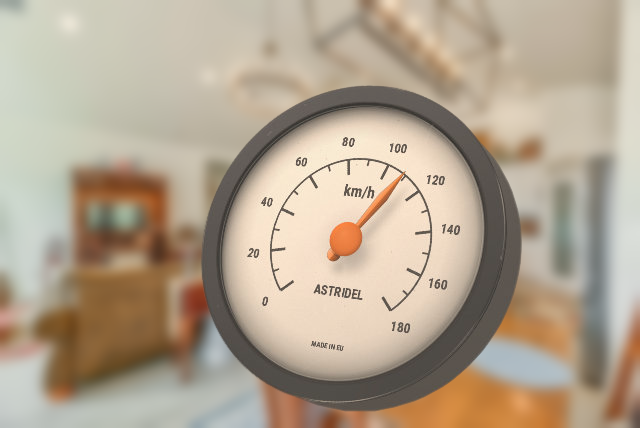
110,km/h
